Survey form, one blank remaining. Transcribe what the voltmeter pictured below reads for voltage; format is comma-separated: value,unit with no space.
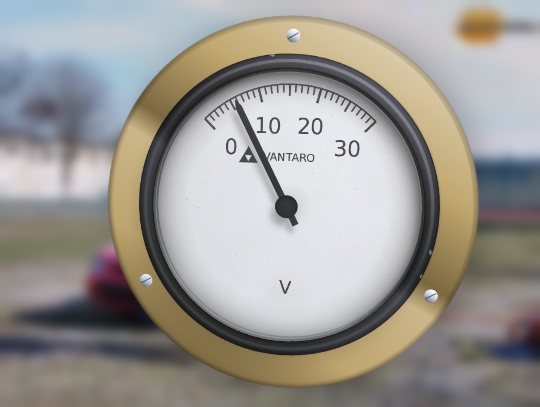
6,V
